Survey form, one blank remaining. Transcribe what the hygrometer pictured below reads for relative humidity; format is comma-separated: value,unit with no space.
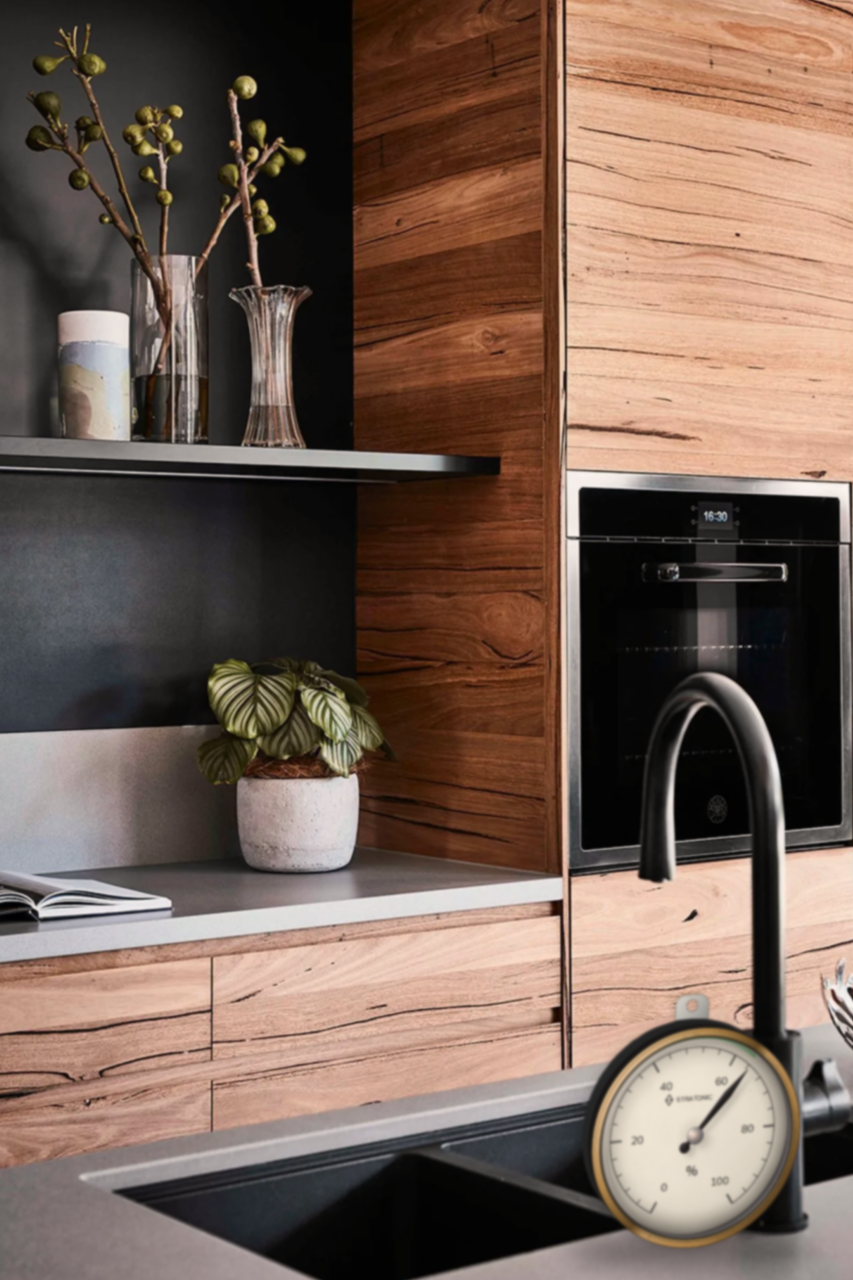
64,%
